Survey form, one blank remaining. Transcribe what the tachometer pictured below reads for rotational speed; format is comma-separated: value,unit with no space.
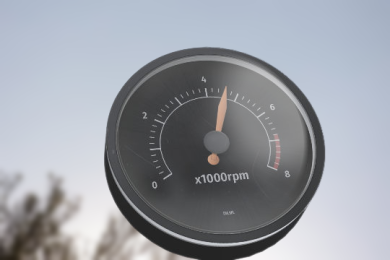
4600,rpm
